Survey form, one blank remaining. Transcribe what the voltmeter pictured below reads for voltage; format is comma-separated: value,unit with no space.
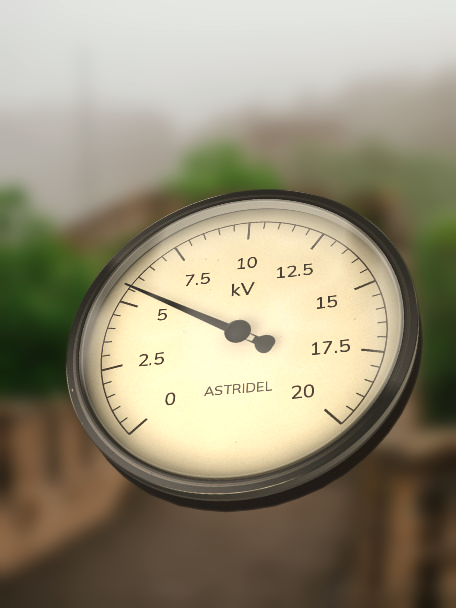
5.5,kV
